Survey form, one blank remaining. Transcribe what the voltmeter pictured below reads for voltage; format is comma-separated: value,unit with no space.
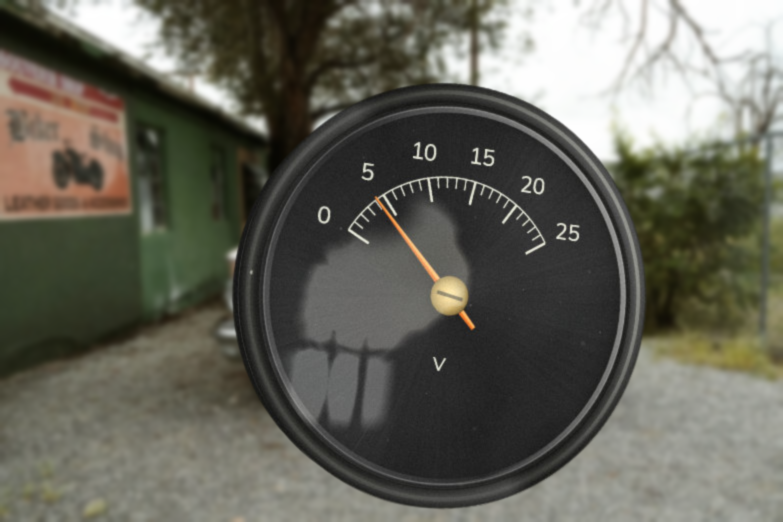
4,V
